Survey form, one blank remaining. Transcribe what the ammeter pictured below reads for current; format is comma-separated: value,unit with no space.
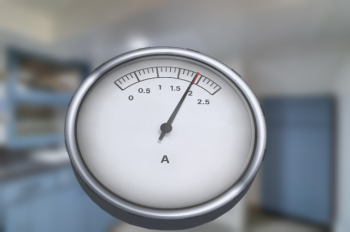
1.9,A
